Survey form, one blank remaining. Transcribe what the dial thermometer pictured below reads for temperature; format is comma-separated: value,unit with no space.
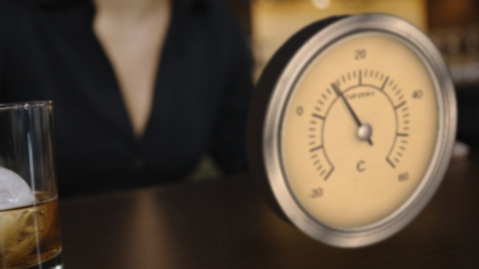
10,°C
